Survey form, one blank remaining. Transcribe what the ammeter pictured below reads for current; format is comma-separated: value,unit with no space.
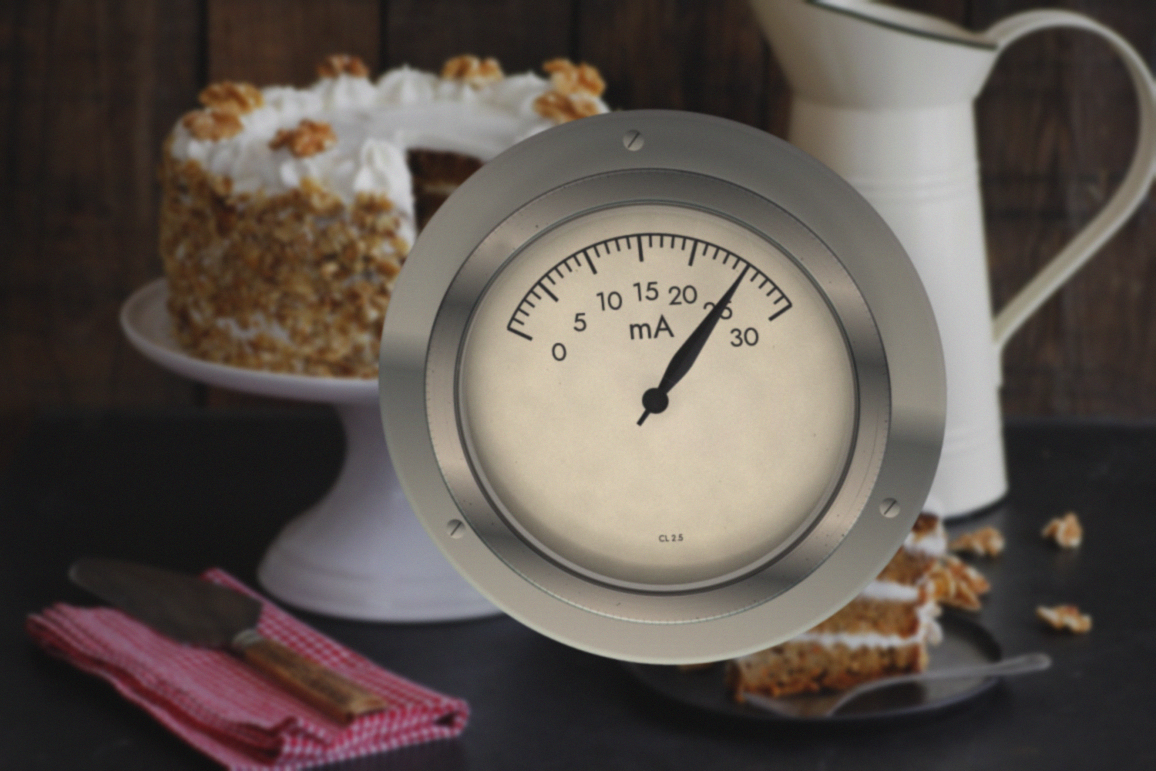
25,mA
